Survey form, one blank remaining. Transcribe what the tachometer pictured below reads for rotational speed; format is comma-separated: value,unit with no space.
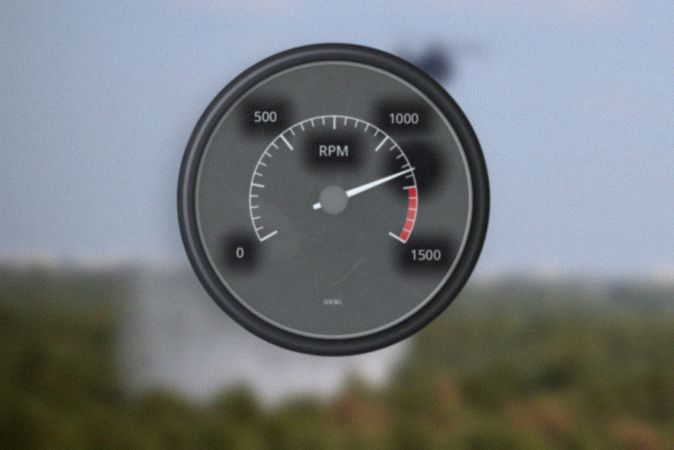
1175,rpm
